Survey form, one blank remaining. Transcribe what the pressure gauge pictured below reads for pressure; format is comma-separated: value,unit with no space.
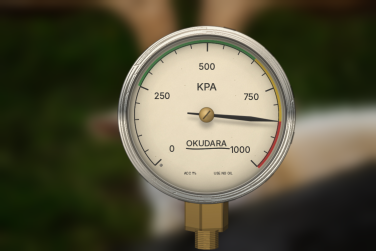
850,kPa
